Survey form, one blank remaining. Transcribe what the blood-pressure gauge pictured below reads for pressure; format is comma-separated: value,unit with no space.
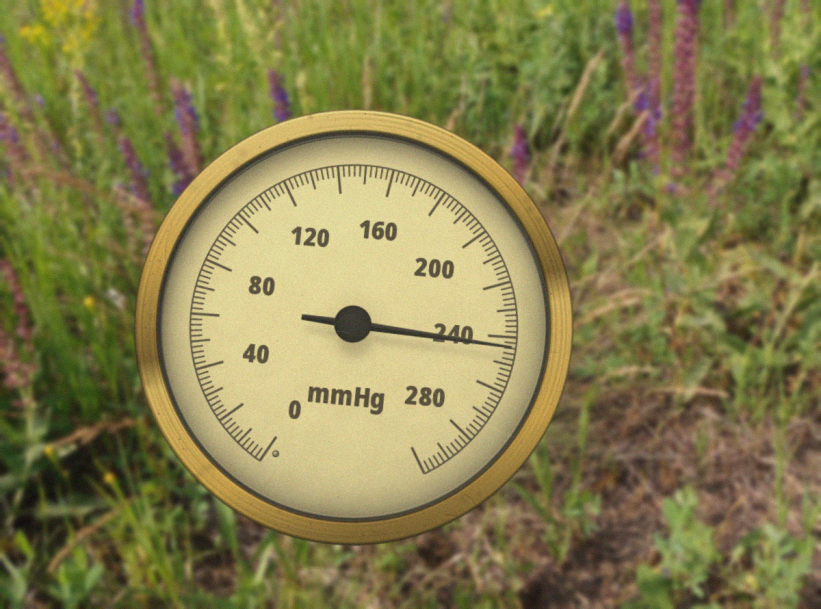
244,mmHg
